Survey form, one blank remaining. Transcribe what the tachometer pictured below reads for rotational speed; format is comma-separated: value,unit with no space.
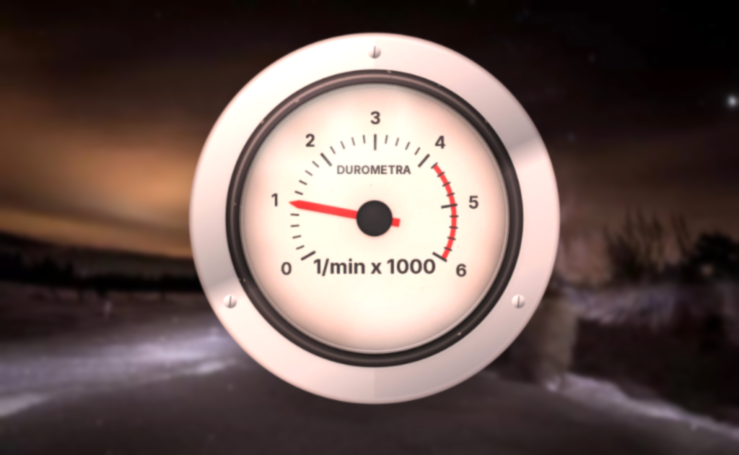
1000,rpm
